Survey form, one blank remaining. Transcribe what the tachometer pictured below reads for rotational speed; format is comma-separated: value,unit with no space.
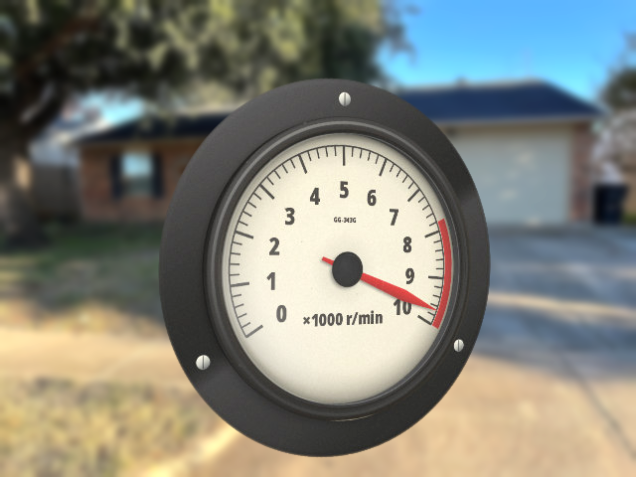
9700,rpm
